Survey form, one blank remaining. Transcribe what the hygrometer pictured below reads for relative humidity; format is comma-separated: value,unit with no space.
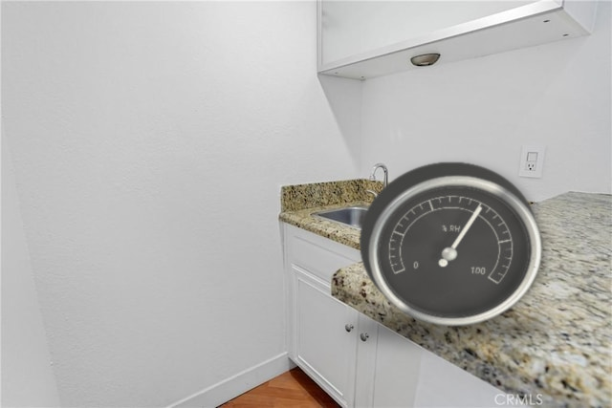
60,%
